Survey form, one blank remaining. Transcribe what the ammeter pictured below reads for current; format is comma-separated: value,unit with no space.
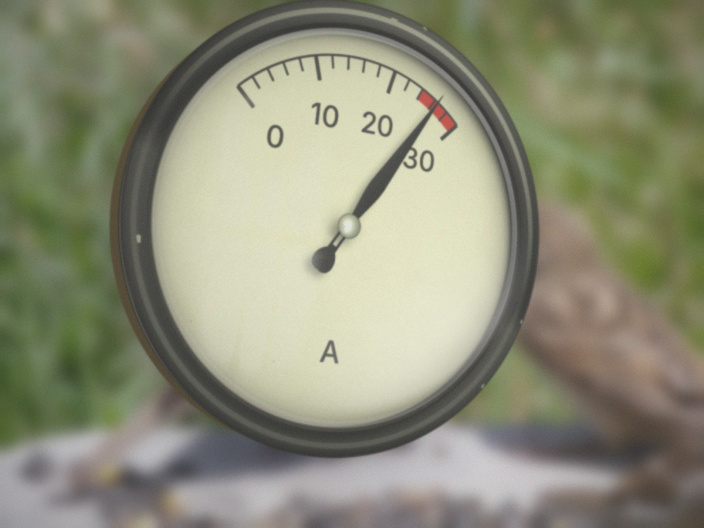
26,A
